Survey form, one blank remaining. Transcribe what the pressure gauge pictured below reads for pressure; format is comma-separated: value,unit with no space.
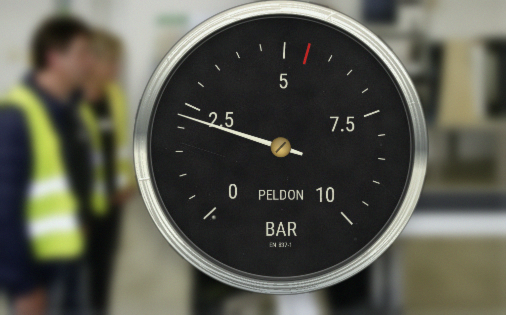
2.25,bar
